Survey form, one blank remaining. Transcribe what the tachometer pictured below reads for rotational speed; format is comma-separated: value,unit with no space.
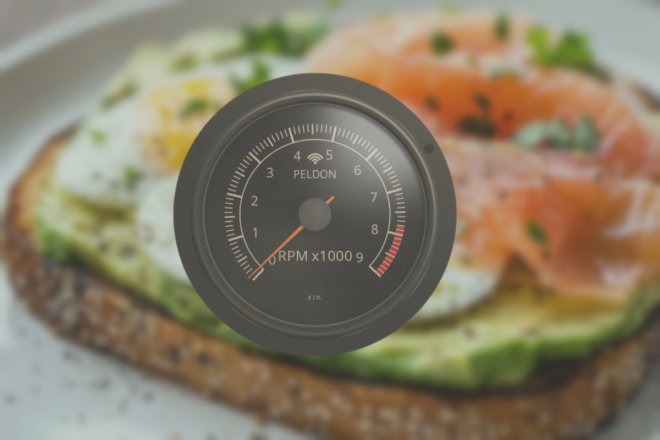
100,rpm
